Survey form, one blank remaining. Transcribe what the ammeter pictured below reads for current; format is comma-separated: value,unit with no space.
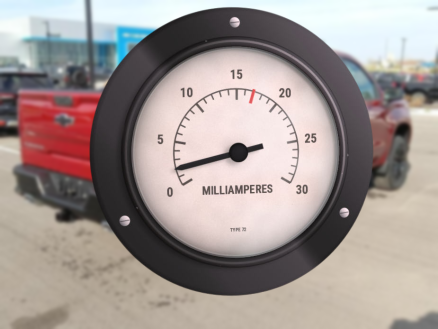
2,mA
